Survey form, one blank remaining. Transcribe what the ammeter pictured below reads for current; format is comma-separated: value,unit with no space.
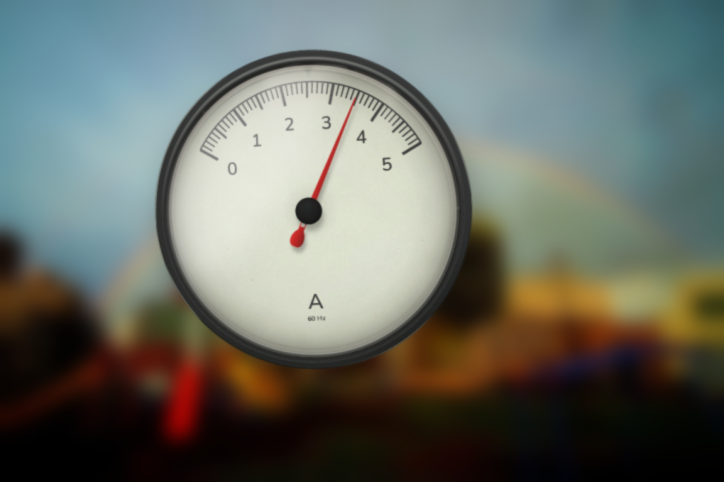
3.5,A
